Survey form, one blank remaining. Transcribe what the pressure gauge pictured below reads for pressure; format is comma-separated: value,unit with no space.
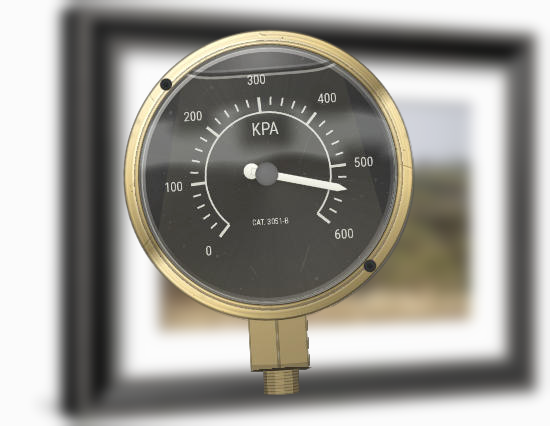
540,kPa
